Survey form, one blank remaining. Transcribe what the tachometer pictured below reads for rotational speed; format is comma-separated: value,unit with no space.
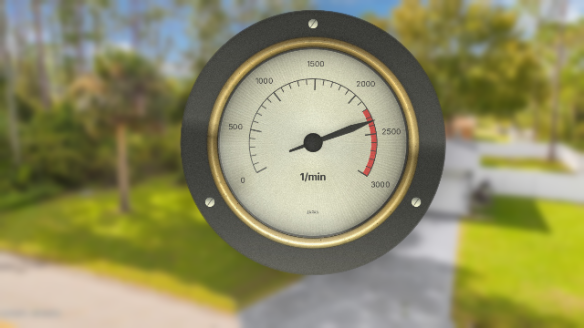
2350,rpm
